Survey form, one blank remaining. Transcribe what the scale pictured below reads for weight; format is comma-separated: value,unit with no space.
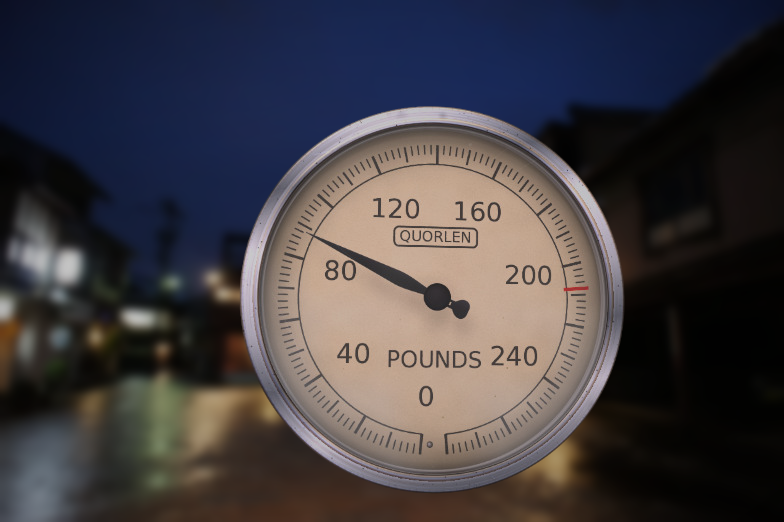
88,lb
